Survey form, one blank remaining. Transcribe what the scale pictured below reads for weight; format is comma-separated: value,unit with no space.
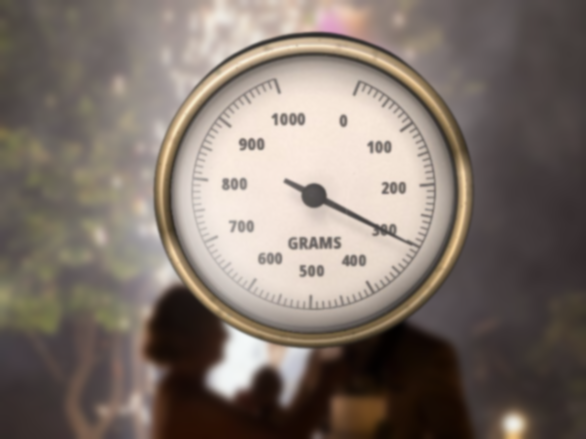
300,g
